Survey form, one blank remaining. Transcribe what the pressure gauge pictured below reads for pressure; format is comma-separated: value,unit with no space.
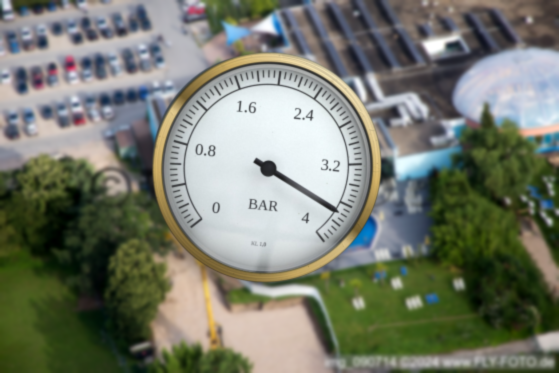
3.7,bar
